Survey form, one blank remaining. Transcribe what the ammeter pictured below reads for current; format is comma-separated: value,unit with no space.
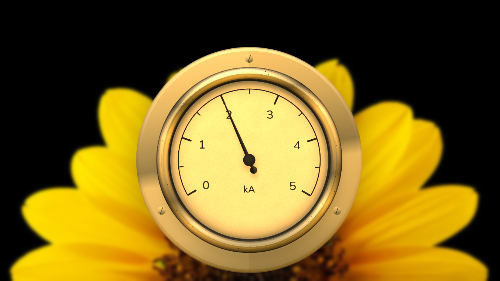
2,kA
